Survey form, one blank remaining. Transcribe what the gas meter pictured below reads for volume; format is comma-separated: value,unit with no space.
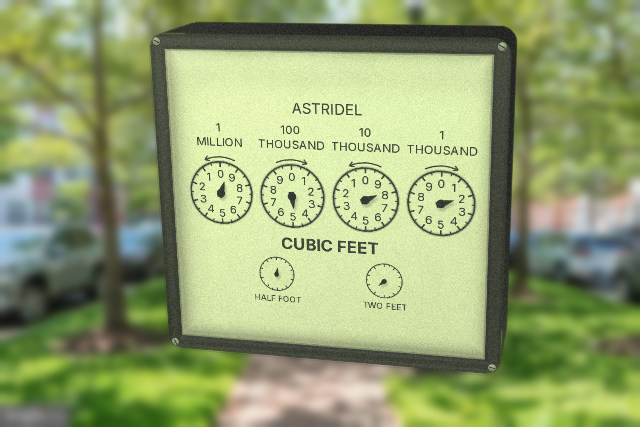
948200,ft³
